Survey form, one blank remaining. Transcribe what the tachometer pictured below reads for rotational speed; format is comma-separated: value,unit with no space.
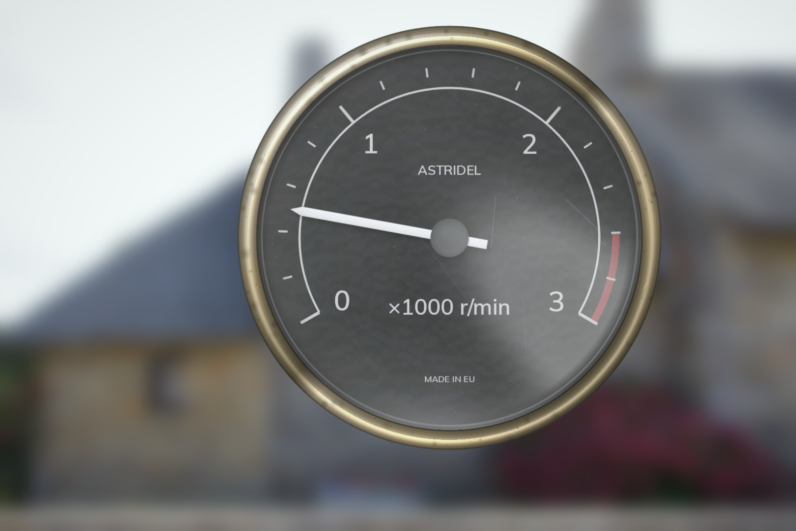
500,rpm
